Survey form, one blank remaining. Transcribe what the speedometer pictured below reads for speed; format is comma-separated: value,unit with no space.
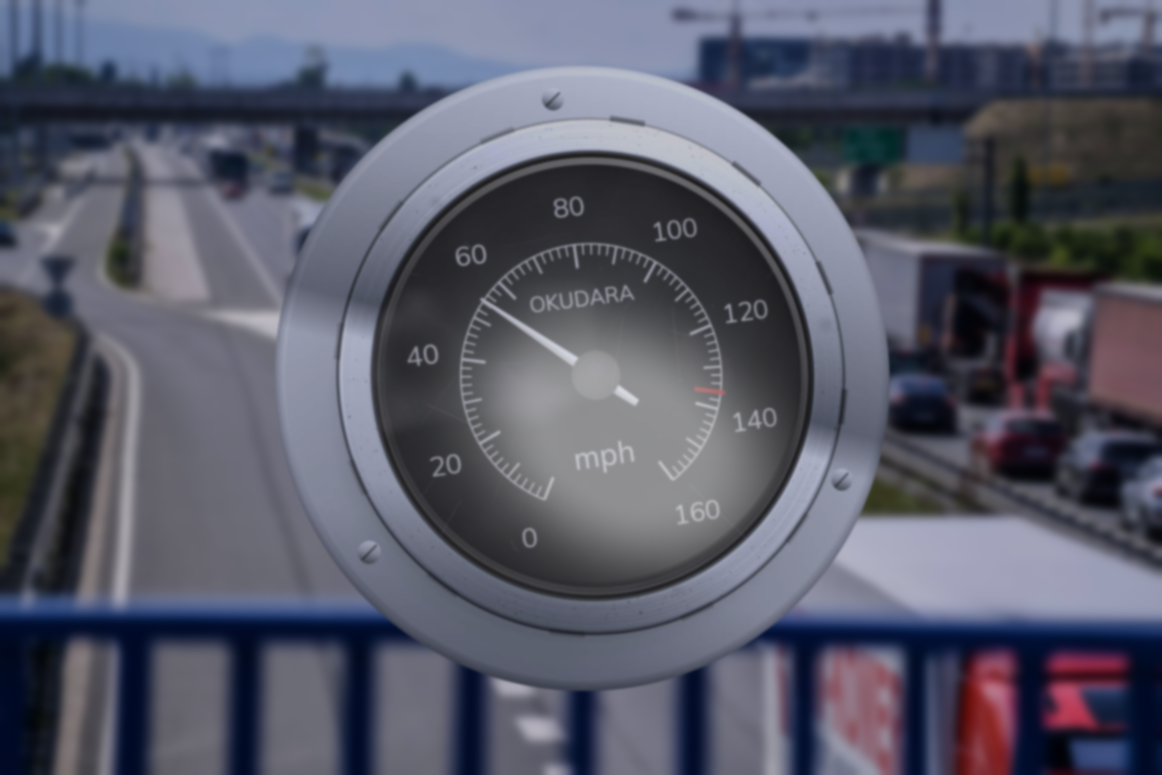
54,mph
